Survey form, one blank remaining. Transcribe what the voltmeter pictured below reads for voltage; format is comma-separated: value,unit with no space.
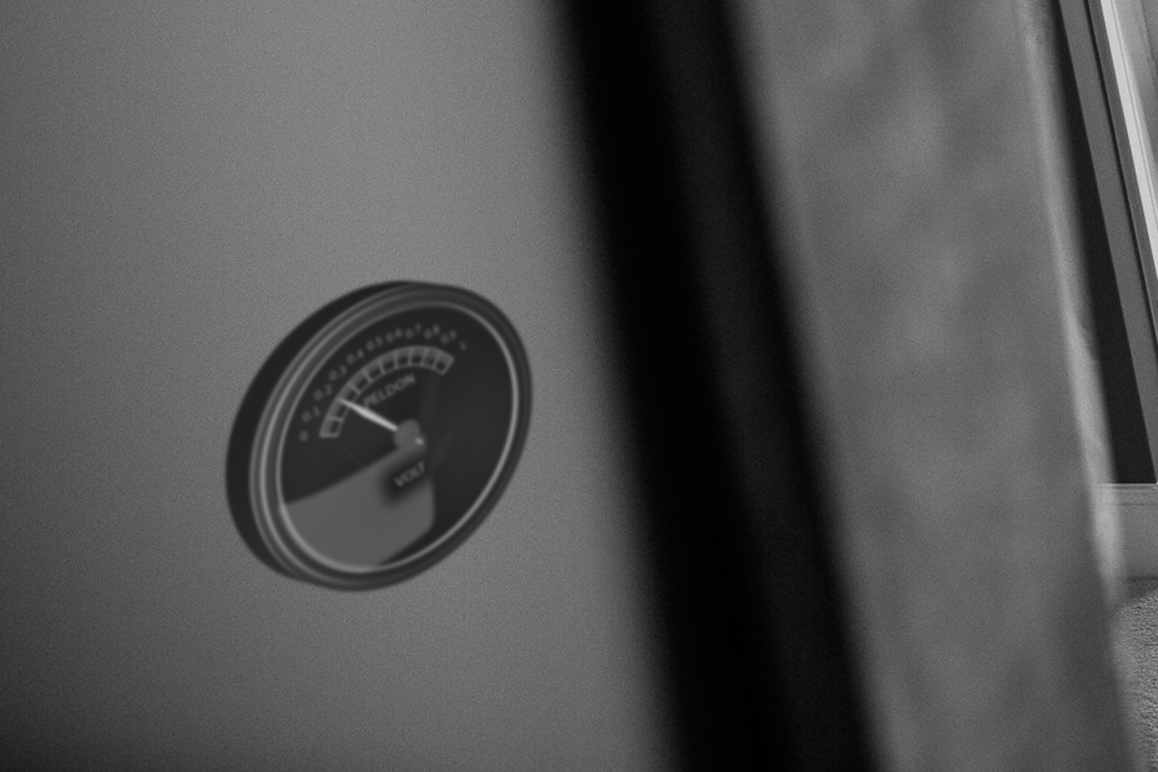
0.2,V
